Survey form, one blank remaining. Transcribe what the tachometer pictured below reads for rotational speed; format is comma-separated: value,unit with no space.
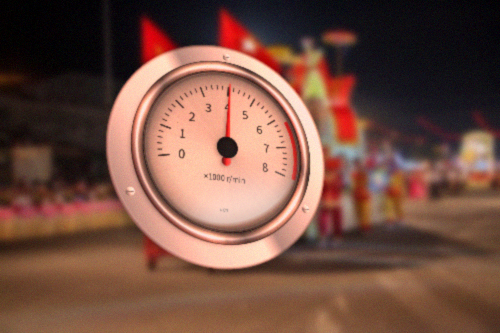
4000,rpm
